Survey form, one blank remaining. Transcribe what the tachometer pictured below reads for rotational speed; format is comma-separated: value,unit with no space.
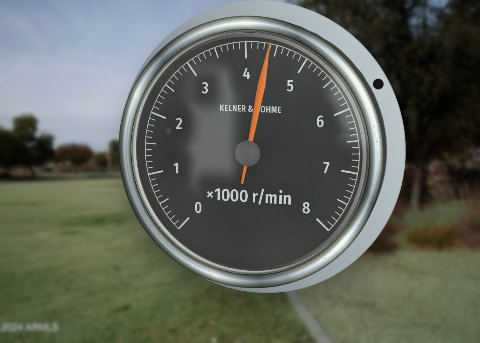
4400,rpm
